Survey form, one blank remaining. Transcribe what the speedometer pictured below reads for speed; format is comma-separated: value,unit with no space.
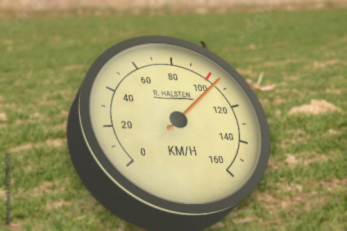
105,km/h
